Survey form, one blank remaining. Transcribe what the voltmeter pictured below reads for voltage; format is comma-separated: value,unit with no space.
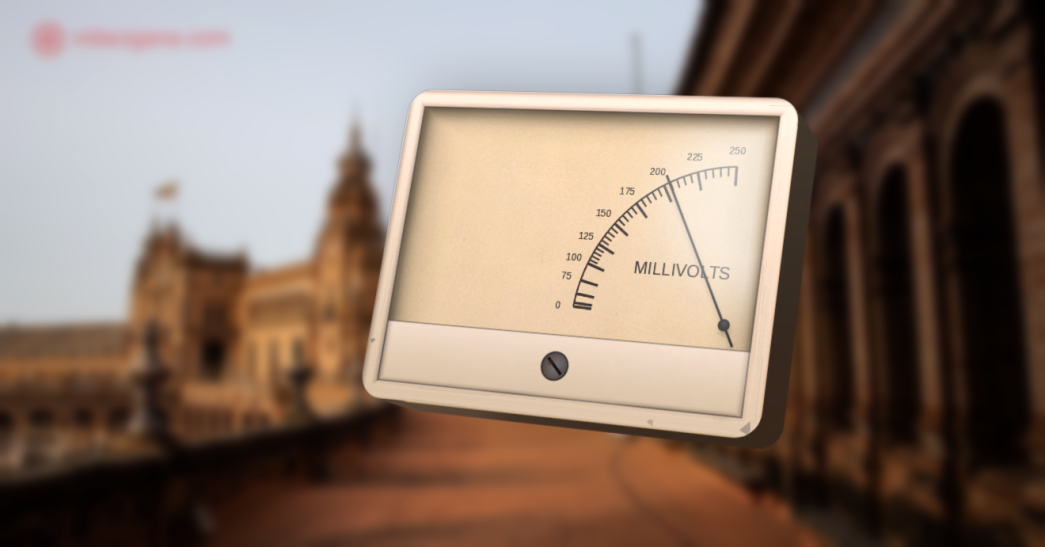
205,mV
